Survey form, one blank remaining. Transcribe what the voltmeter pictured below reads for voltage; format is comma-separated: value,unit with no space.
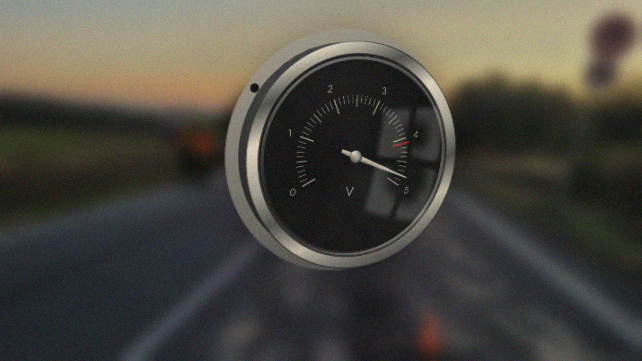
4.8,V
